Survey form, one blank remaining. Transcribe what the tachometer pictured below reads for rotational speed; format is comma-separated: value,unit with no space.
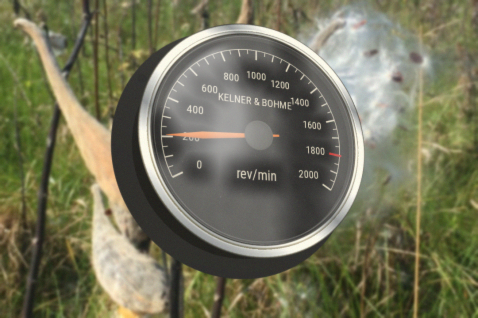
200,rpm
